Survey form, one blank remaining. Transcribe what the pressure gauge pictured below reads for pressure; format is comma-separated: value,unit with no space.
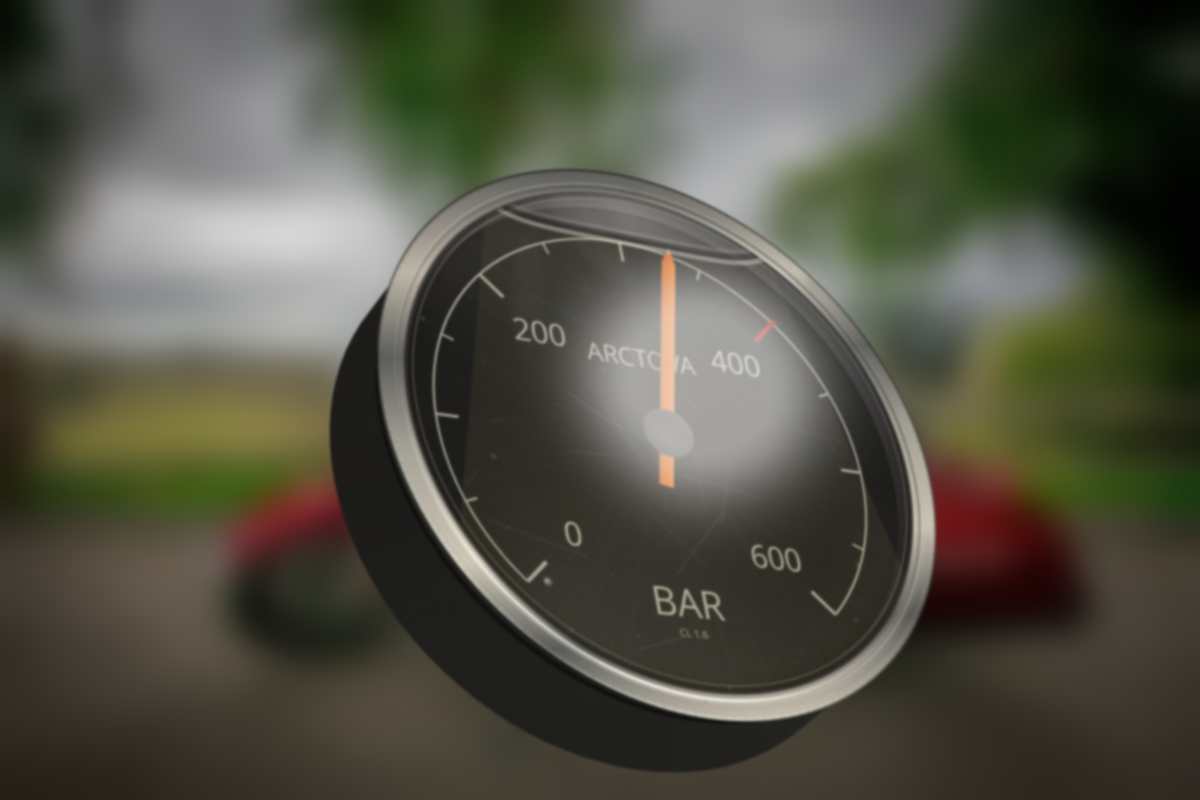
325,bar
